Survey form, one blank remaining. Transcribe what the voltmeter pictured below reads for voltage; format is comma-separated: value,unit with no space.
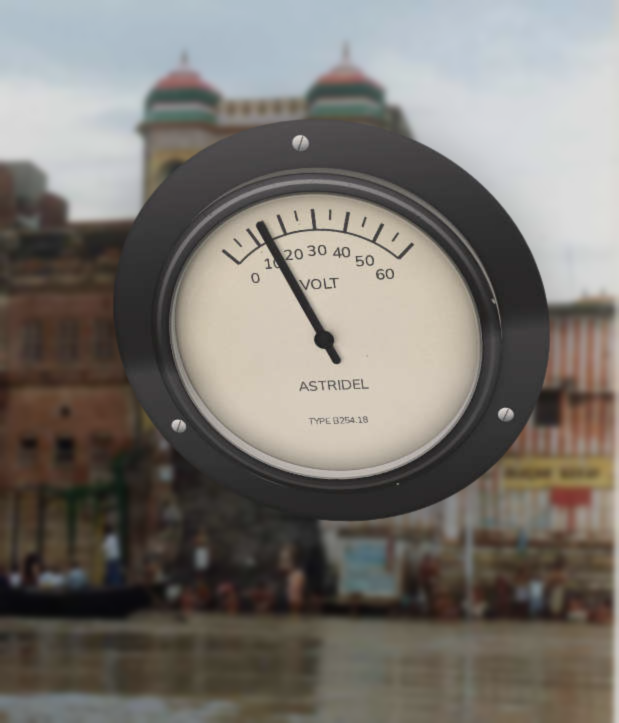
15,V
